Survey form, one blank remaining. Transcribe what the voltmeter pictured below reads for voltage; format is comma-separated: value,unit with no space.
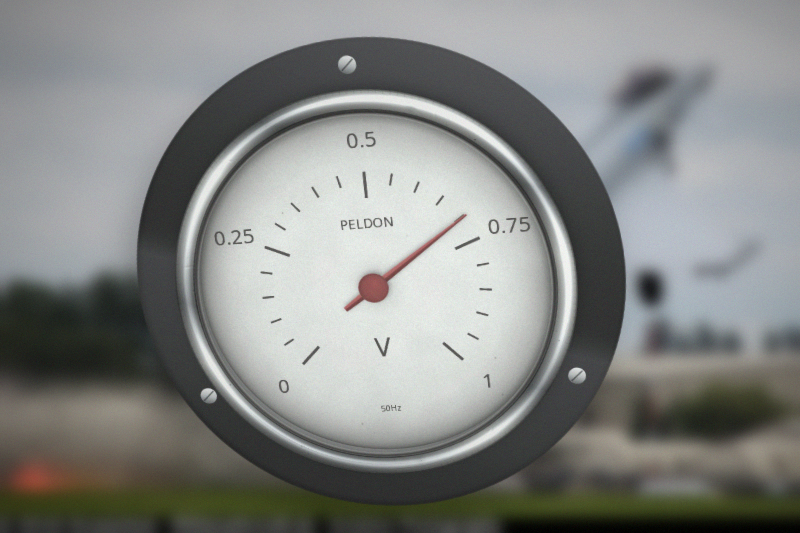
0.7,V
